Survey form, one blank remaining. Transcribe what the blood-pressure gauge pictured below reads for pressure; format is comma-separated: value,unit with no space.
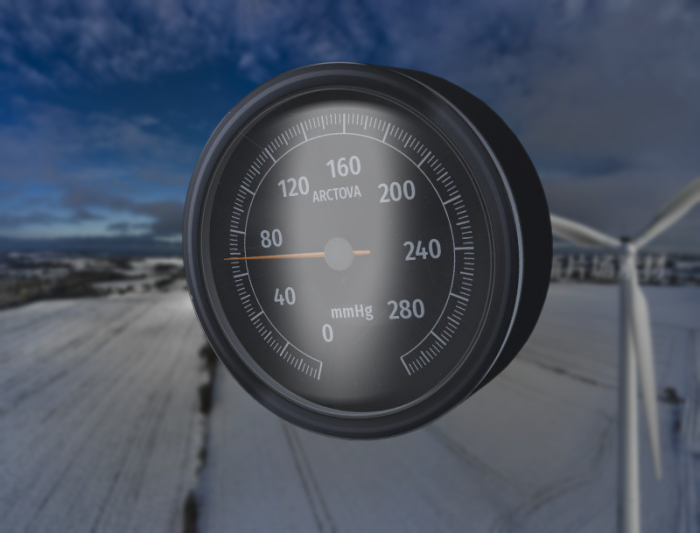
68,mmHg
